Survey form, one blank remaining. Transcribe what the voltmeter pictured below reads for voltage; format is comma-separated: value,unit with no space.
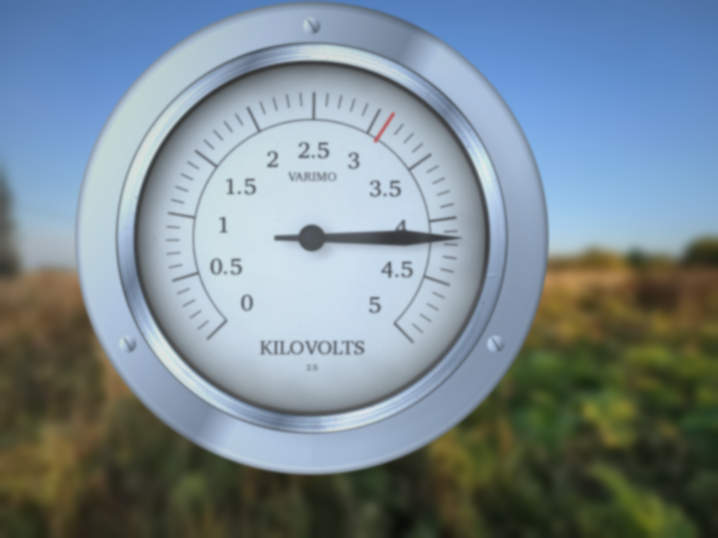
4.15,kV
